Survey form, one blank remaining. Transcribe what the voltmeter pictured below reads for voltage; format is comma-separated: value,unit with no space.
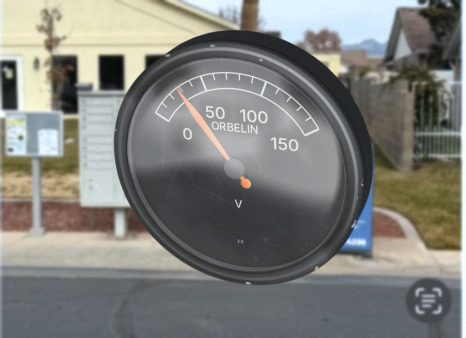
30,V
